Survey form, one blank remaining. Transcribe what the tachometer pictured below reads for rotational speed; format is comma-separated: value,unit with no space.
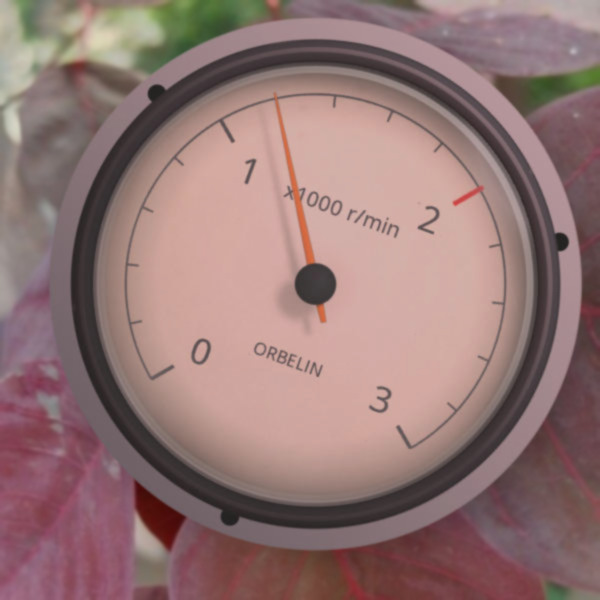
1200,rpm
